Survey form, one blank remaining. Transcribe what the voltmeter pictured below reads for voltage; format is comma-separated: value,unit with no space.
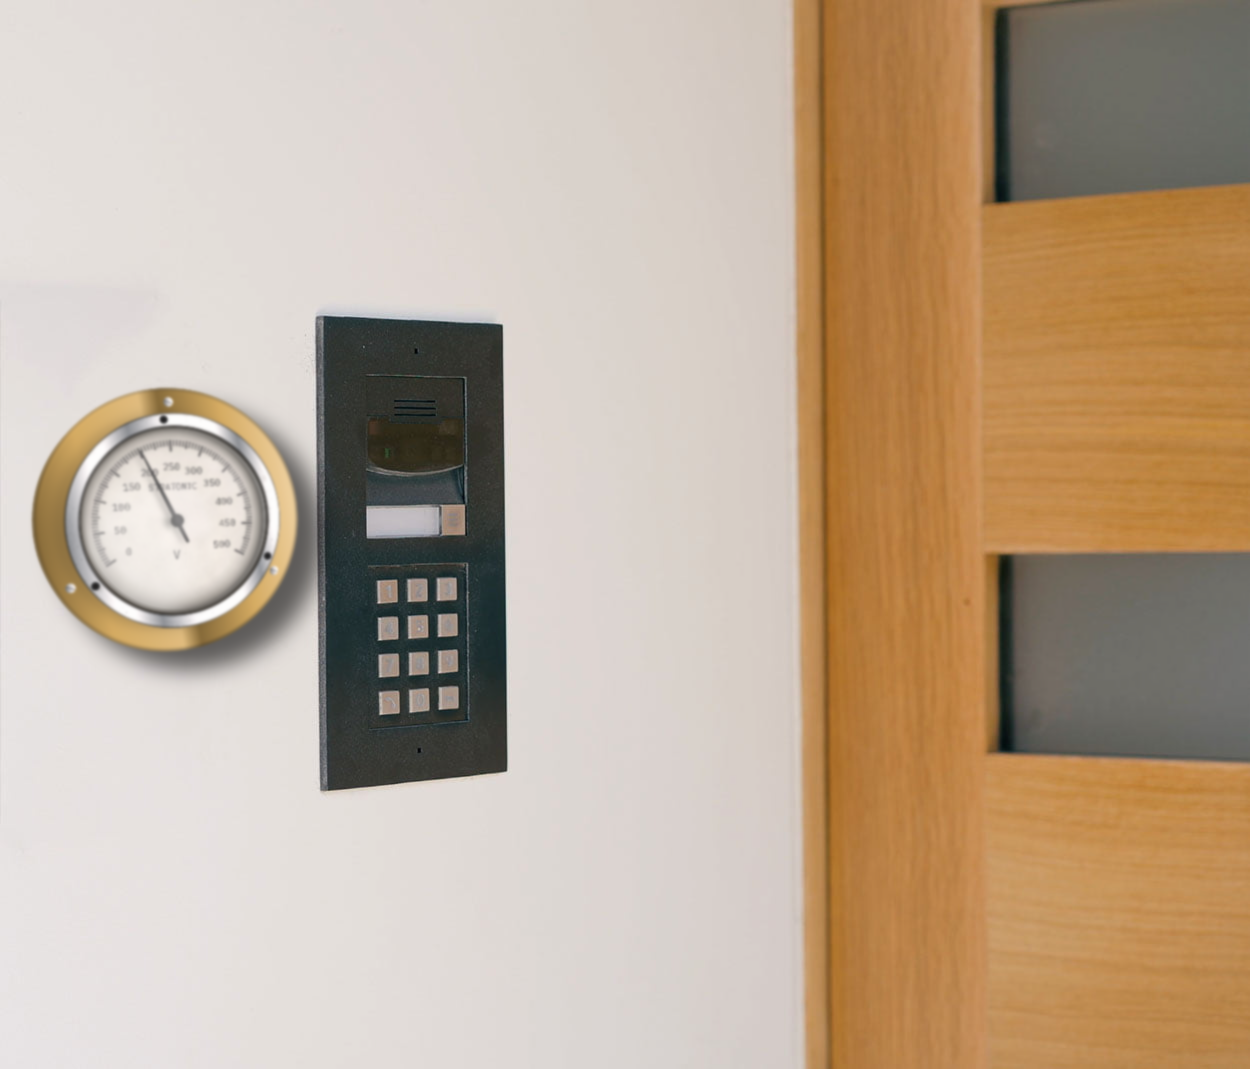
200,V
